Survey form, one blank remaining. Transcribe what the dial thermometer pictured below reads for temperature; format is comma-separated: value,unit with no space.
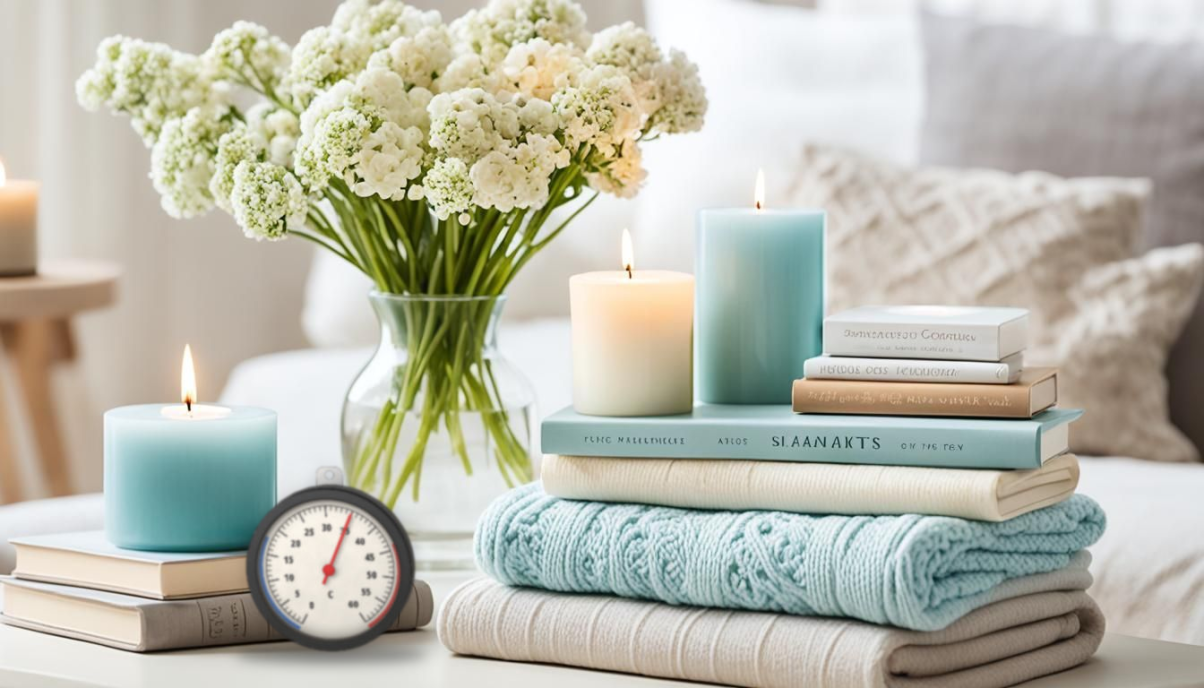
35,°C
